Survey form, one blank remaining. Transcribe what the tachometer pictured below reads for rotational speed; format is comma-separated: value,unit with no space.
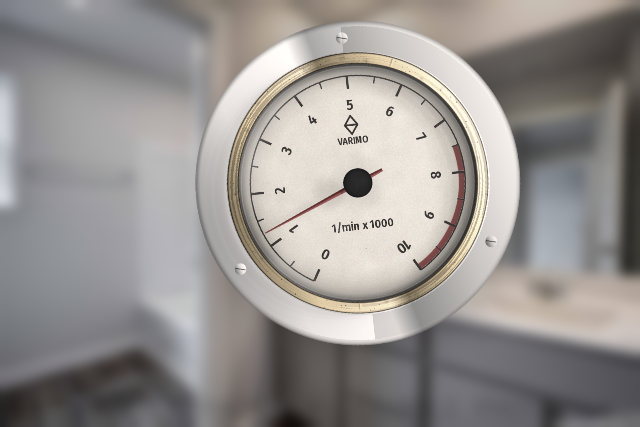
1250,rpm
